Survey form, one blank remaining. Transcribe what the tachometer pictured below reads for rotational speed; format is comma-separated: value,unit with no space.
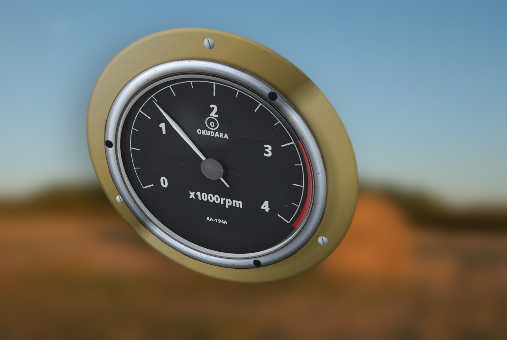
1250,rpm
